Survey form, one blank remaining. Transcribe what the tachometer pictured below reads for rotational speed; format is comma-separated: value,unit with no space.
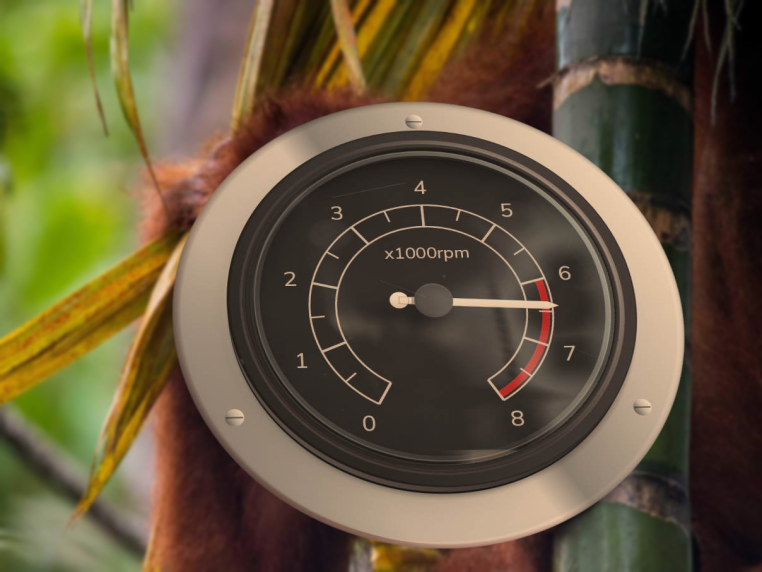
6500,rpm
